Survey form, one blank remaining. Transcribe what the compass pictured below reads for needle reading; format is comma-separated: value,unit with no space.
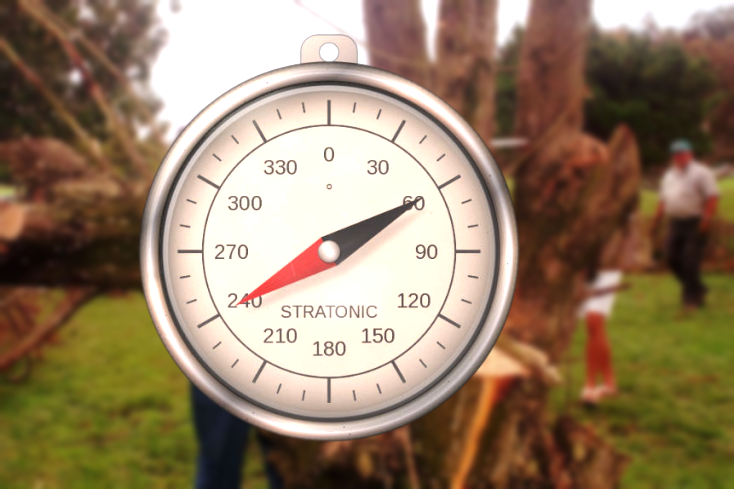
240,°
